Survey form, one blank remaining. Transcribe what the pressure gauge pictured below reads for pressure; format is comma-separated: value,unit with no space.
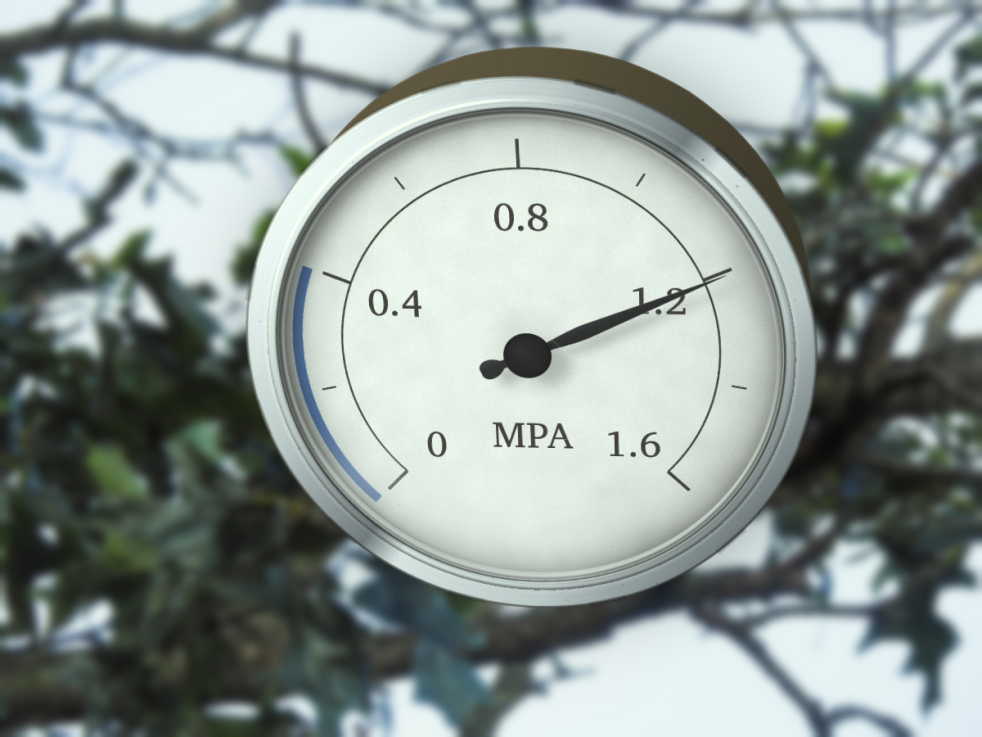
1.2,MPa
